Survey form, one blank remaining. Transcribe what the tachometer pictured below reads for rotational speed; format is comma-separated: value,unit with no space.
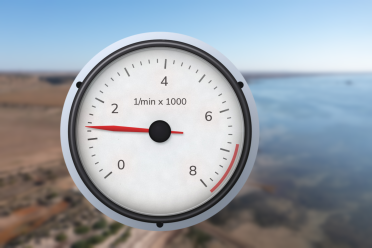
1300,rpm
